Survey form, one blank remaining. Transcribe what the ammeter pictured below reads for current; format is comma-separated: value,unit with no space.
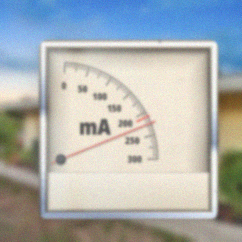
225,mA
